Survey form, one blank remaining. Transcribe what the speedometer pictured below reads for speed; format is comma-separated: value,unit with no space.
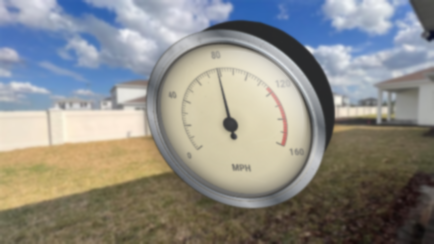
80,mph
